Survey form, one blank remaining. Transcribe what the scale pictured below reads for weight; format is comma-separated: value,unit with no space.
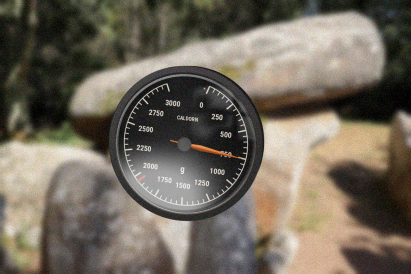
750,g
